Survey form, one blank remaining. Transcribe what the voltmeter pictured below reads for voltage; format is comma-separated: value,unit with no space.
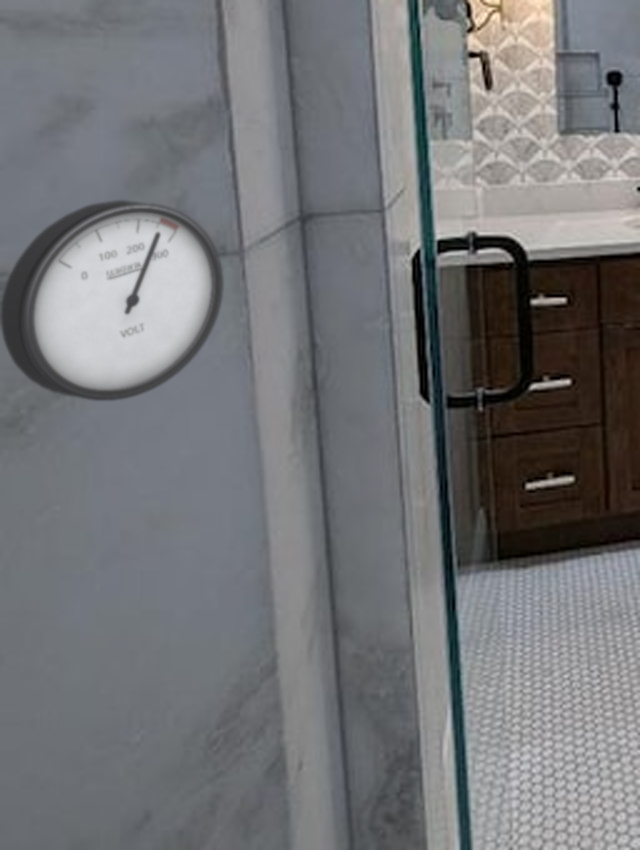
250,V
